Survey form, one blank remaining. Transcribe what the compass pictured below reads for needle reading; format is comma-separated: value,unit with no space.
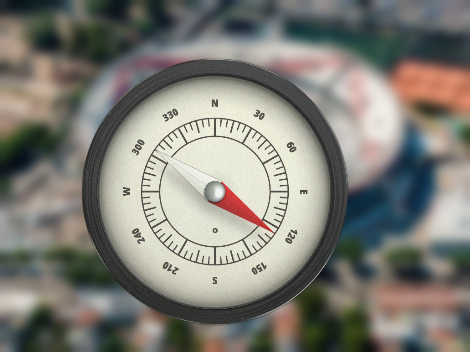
125,°
